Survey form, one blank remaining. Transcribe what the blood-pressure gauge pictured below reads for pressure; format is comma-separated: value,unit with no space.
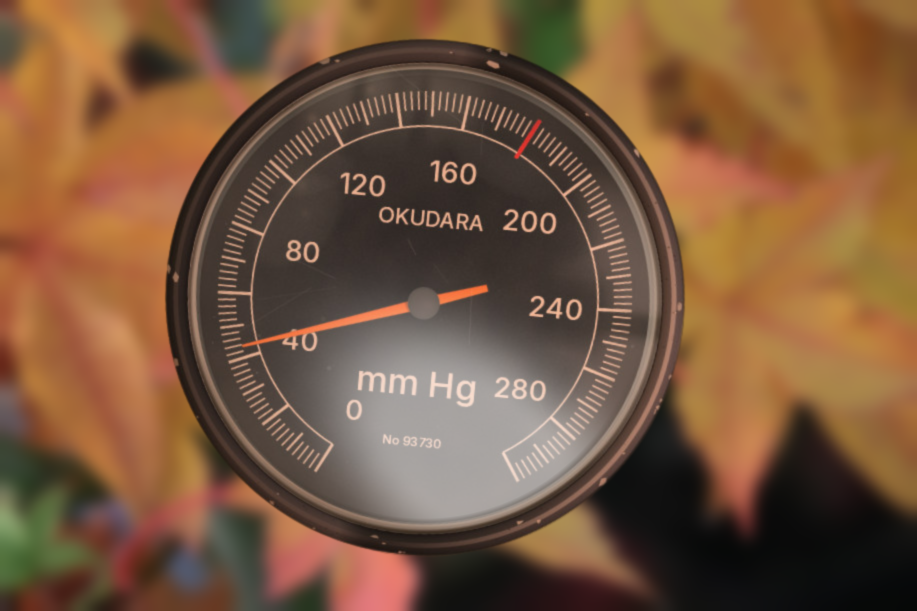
44,mmHg
